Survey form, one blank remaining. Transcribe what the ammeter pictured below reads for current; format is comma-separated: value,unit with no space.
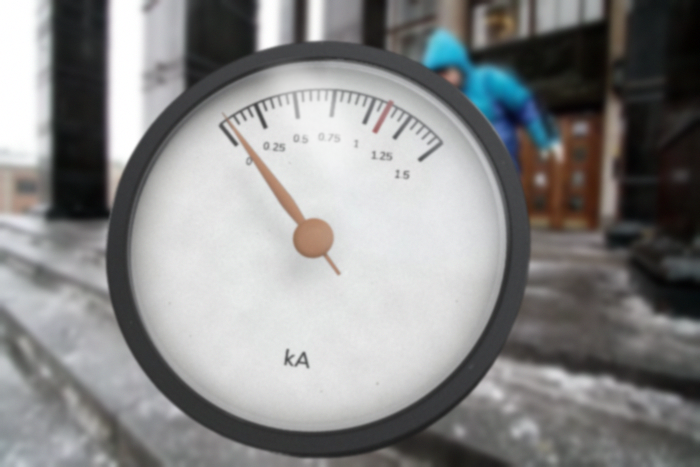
0.05,kA
